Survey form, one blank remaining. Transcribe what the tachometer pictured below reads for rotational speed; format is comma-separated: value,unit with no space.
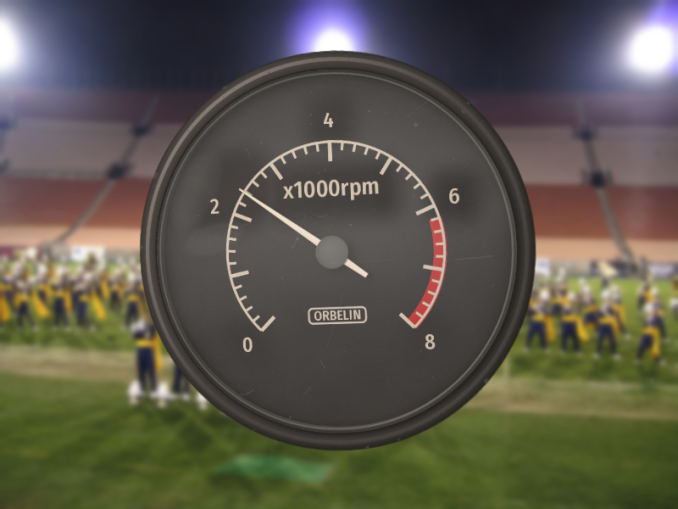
2400,rpm
